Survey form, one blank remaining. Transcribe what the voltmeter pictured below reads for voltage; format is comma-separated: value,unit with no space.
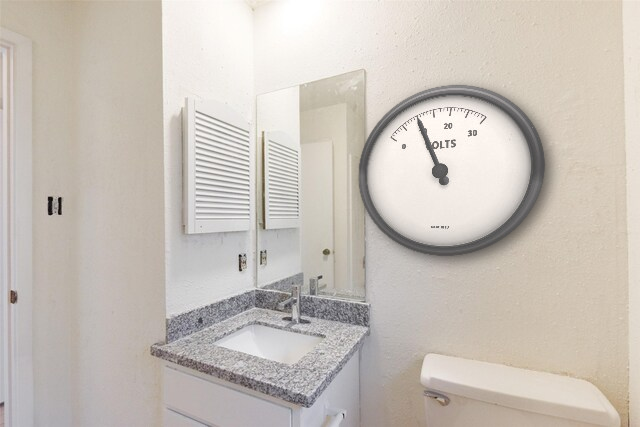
10,V
